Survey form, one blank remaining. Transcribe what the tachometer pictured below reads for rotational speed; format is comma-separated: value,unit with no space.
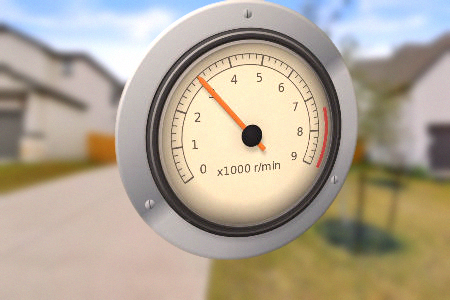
3000,rpm
